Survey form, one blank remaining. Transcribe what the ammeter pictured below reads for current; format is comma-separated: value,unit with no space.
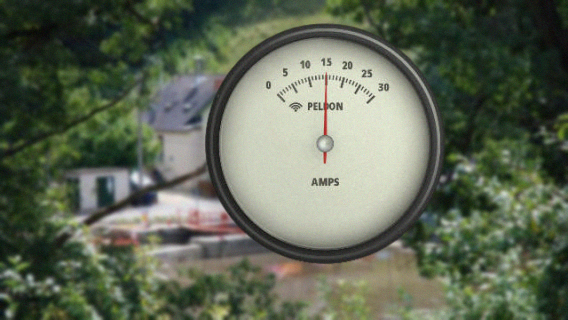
15,A
